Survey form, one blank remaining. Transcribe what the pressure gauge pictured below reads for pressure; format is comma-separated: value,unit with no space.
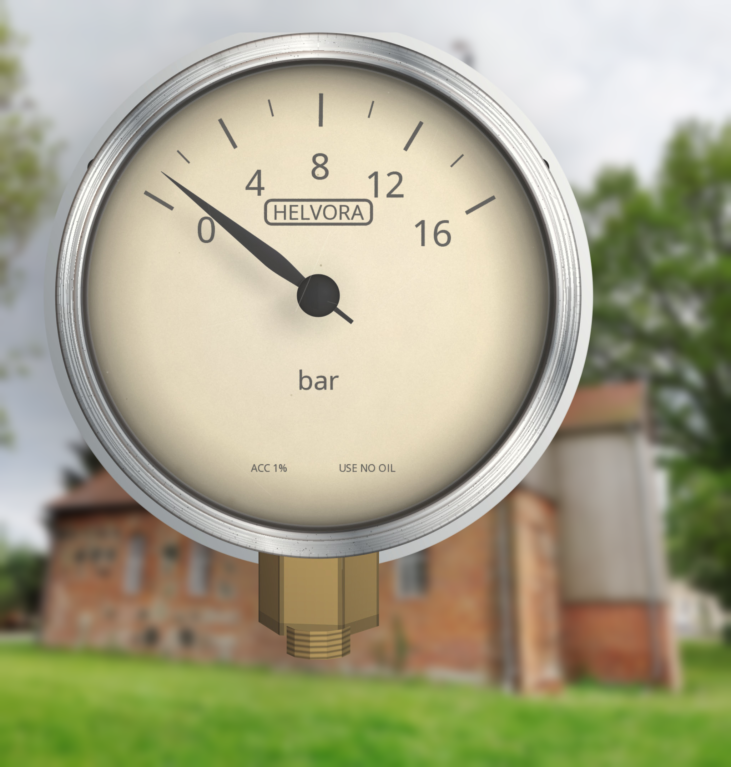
1,bar
